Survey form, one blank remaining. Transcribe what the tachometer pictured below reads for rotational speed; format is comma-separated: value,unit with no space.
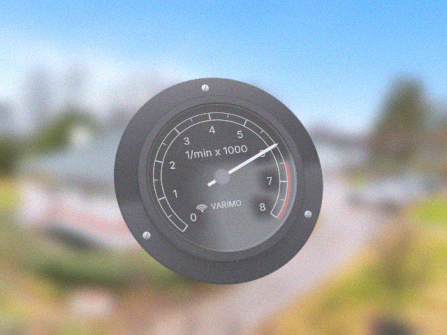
6000,rpm
